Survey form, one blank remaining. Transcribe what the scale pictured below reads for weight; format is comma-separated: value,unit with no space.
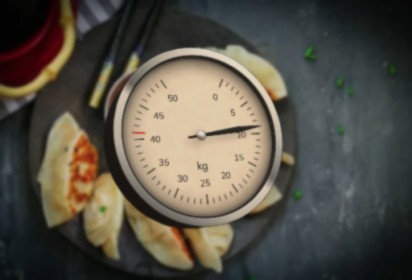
9,kg
